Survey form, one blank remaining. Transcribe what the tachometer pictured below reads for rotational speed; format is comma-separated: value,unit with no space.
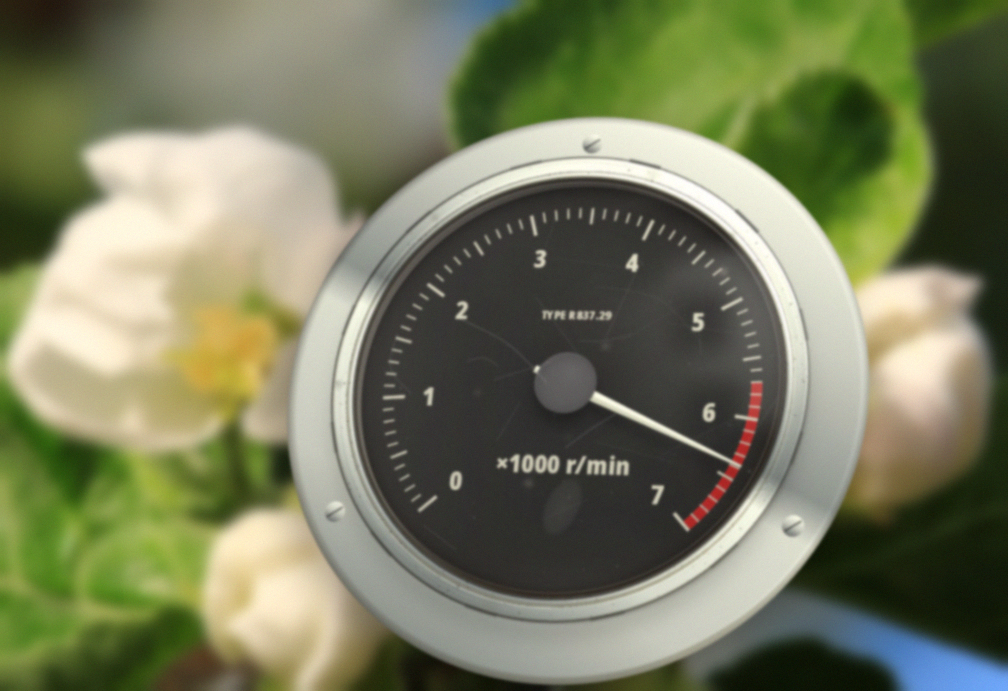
6400,rpm
